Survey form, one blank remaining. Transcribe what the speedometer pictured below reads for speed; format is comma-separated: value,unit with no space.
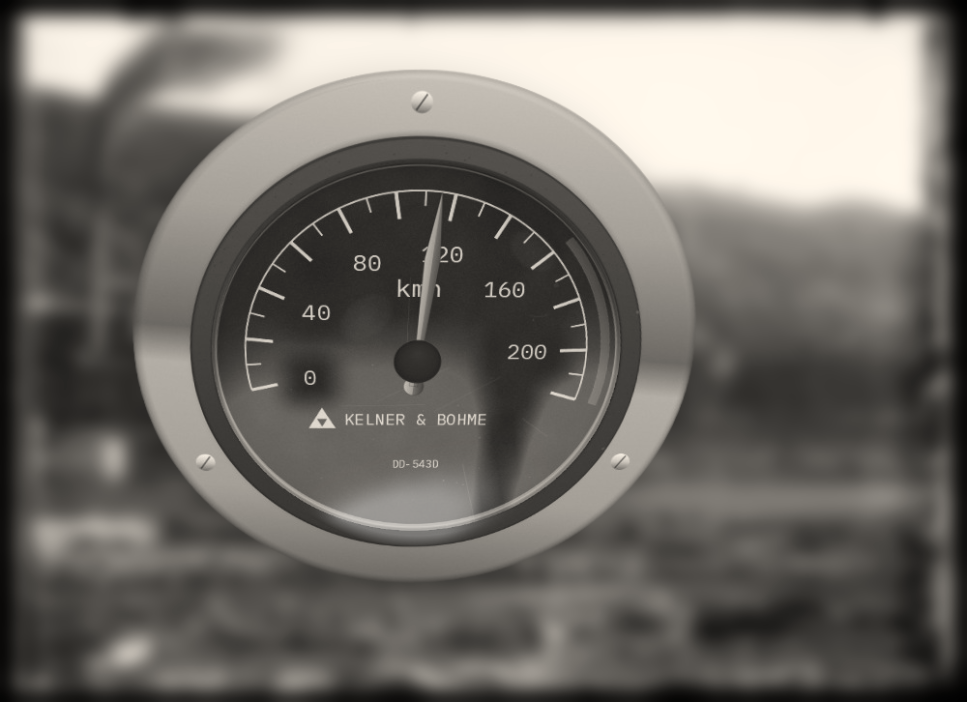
115,km/h
